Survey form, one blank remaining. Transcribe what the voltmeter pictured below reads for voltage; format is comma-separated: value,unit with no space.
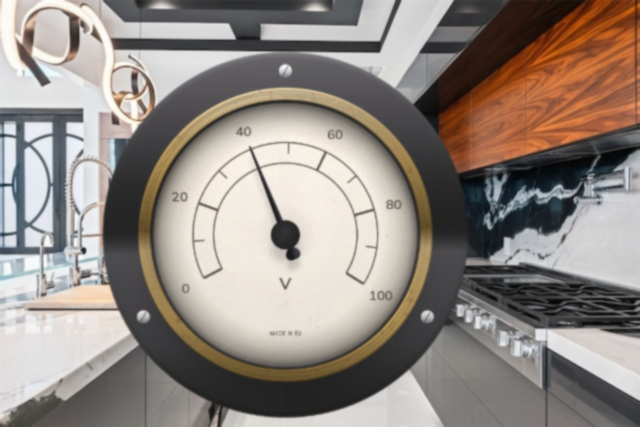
40,V
